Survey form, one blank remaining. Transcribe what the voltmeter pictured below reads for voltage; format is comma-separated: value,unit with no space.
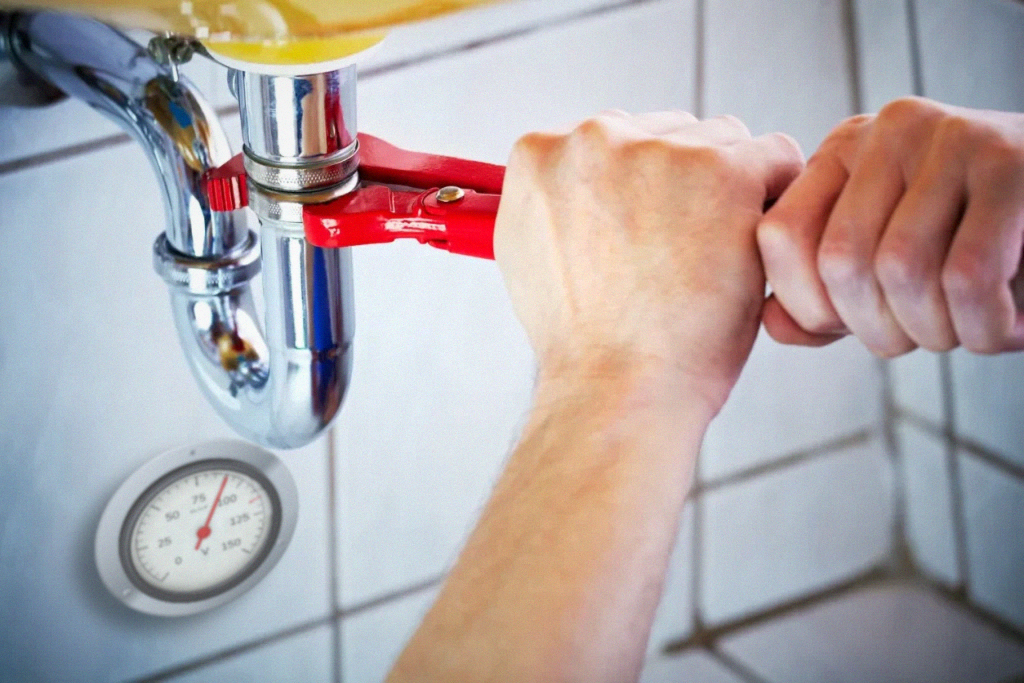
90,V
